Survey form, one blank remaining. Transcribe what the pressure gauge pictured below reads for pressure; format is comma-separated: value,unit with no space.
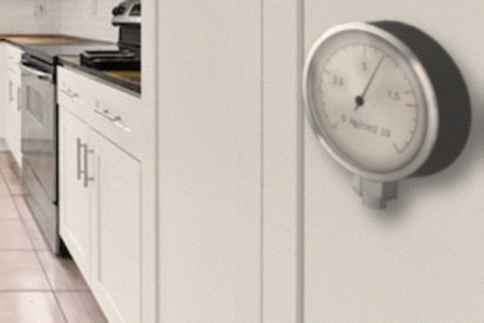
6,kg/cm²
